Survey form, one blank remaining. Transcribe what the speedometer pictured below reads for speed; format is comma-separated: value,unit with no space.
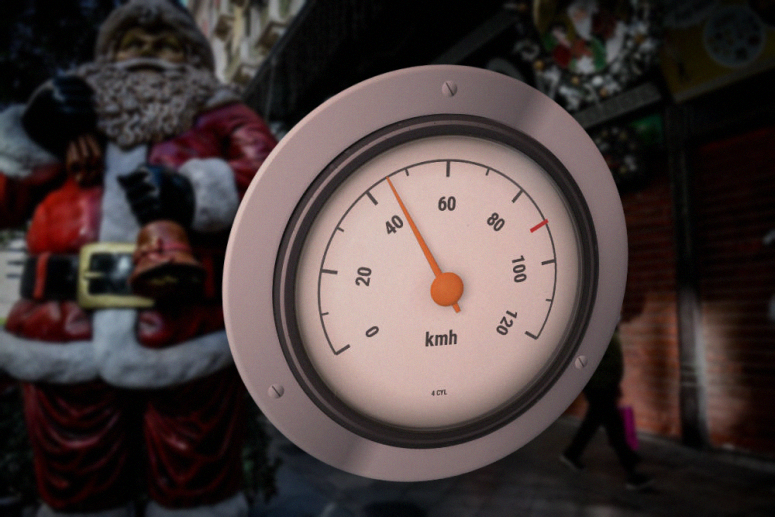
45,km/h
